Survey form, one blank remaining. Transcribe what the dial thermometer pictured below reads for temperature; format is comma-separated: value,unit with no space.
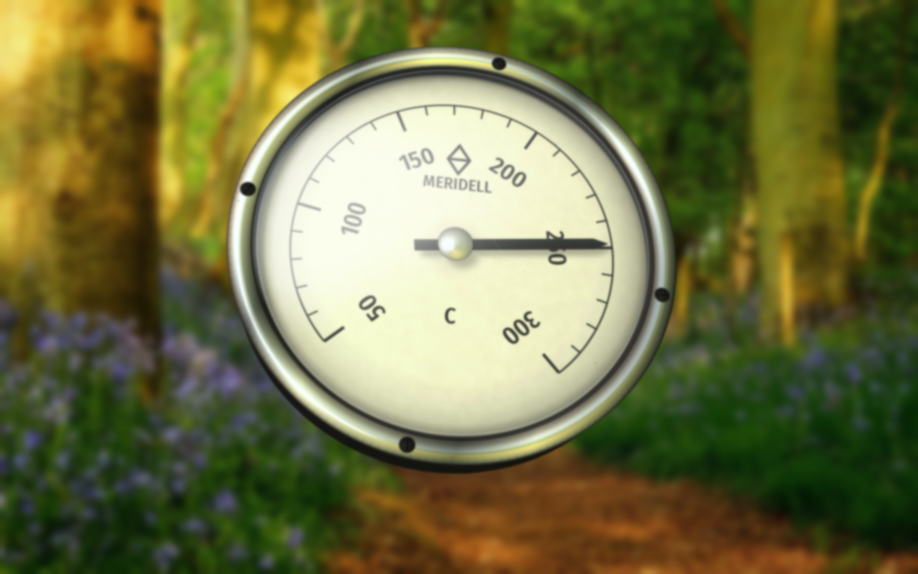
250,°C
